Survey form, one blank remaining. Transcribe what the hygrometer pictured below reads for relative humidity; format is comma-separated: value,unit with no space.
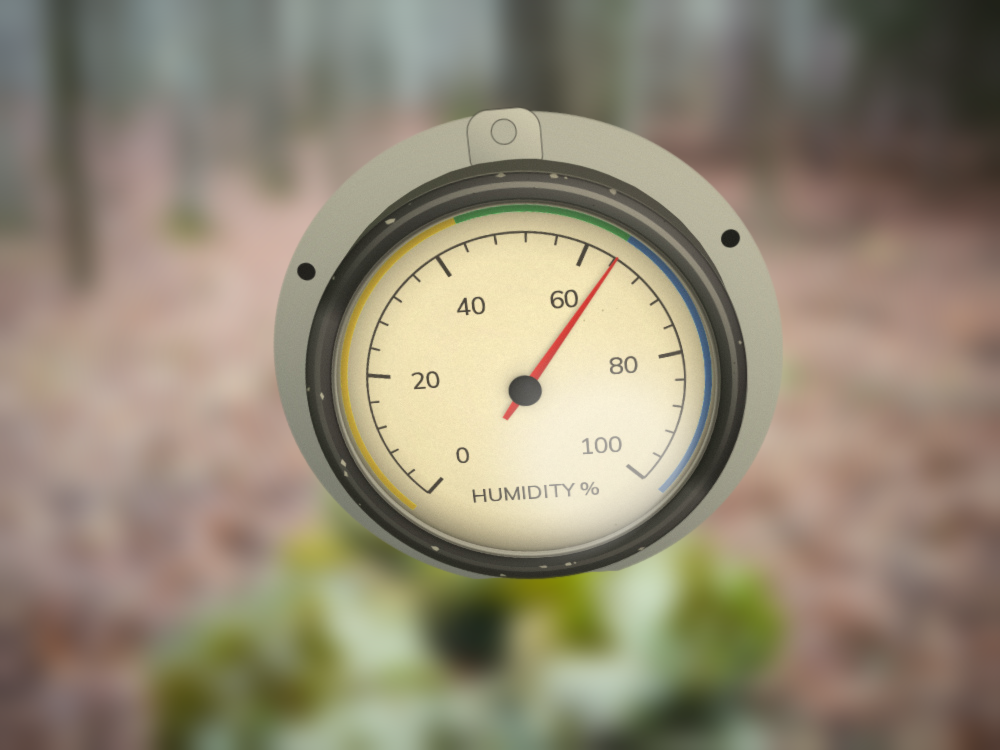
64,%
